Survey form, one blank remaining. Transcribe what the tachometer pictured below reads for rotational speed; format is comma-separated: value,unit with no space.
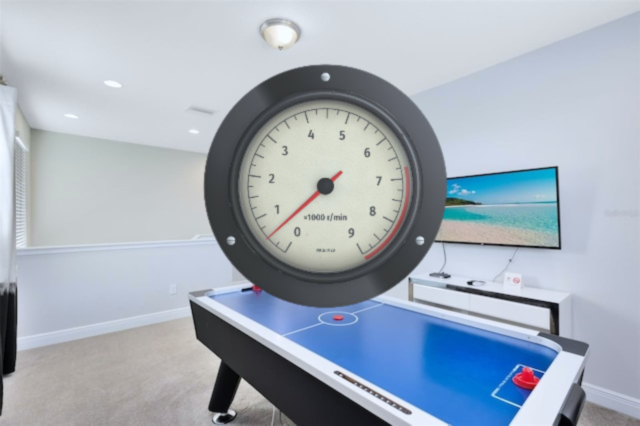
500,rpm
